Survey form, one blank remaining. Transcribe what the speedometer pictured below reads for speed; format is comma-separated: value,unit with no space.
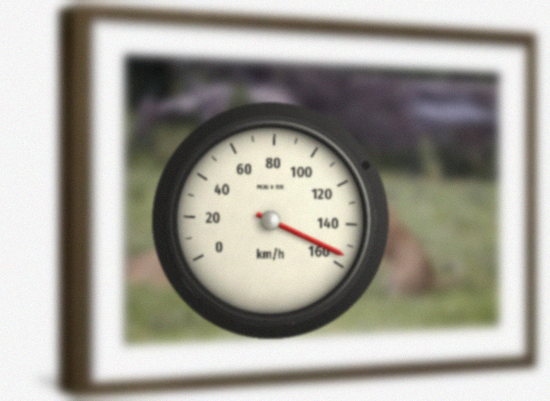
155,km/h
